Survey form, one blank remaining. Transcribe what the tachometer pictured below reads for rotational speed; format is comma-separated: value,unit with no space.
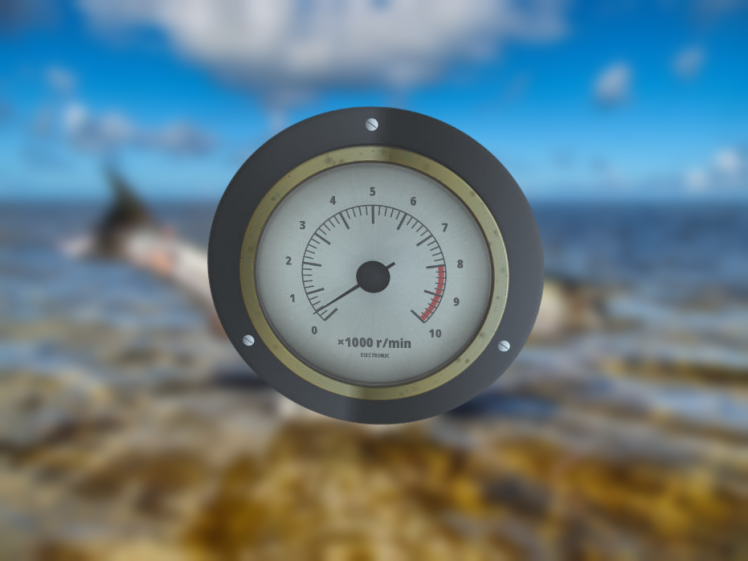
400,rpm
